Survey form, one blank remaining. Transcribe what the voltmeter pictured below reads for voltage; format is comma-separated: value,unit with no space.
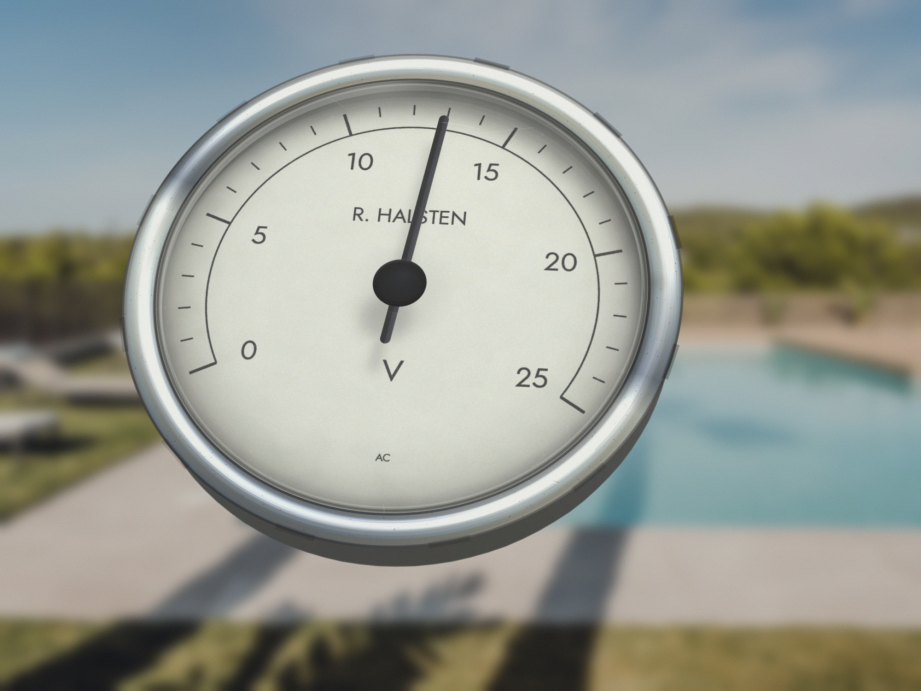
13,V
